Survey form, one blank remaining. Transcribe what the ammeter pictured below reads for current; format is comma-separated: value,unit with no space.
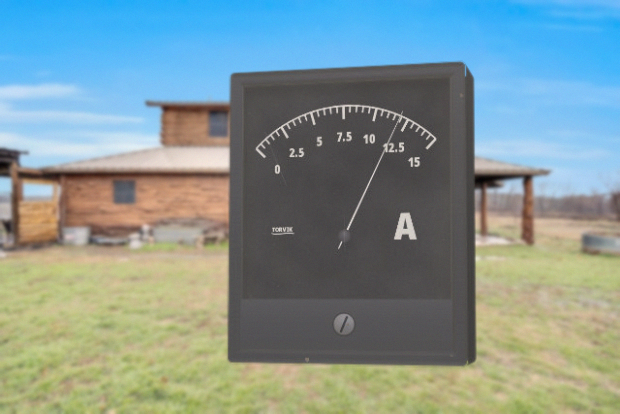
12,A
